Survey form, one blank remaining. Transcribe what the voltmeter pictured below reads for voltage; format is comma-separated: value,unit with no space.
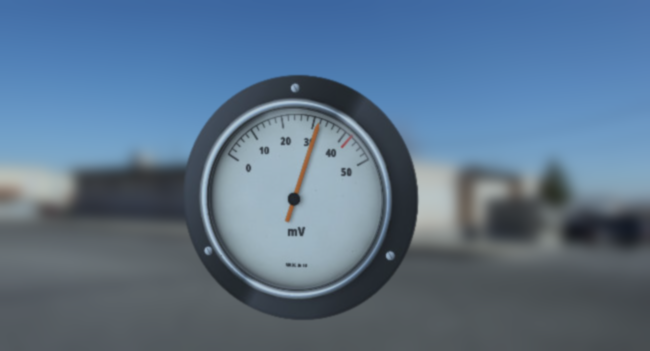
32,mV
